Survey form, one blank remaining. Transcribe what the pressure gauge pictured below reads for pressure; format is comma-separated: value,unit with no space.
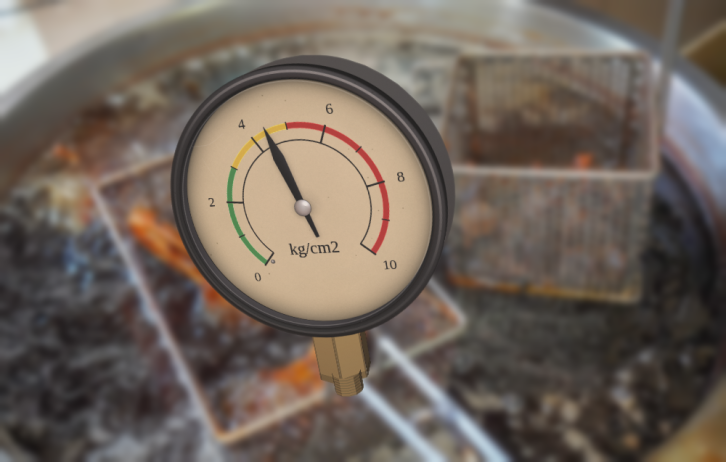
4.5,kg/cm²
